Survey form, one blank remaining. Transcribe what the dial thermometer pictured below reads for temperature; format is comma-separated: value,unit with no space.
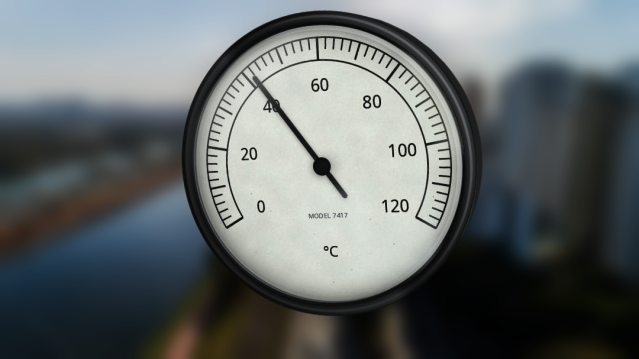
42,°C
